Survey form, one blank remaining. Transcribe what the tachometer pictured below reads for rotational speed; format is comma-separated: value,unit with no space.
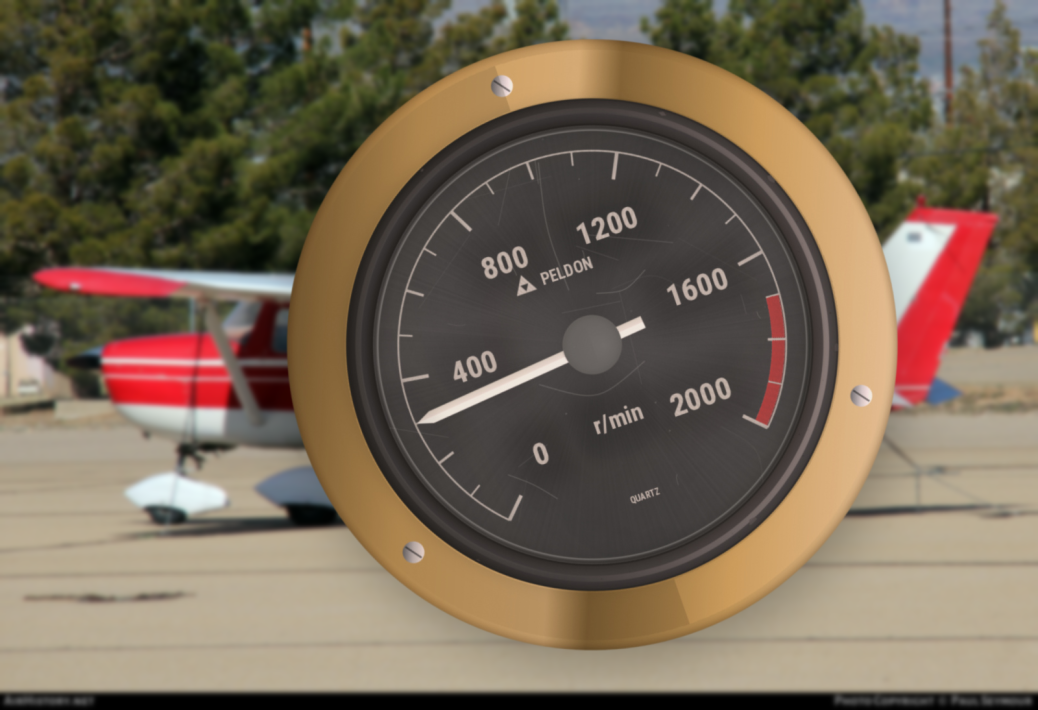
300,rpm
